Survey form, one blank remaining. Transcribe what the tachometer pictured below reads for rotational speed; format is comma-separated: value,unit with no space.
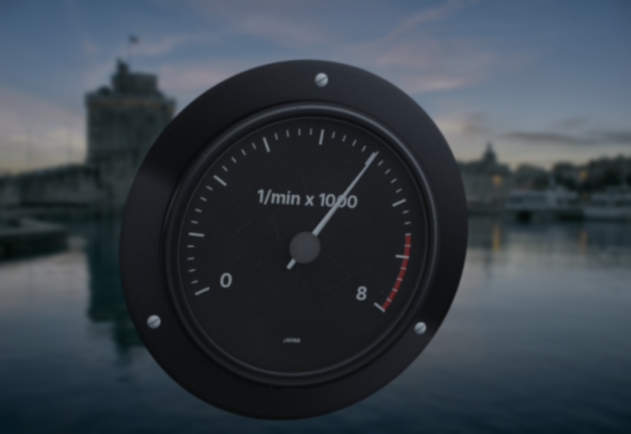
5000,rpm
